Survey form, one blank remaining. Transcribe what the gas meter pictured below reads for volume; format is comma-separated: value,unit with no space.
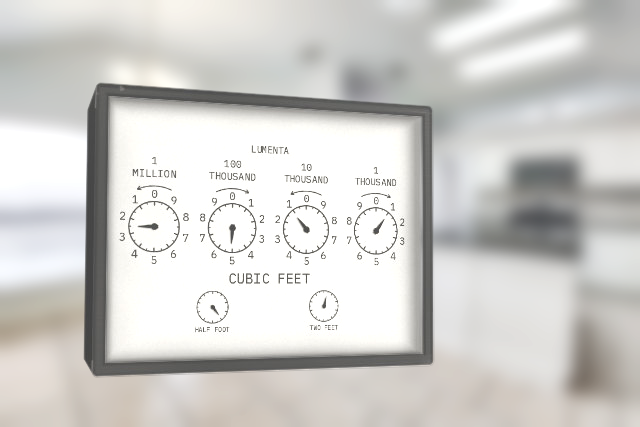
251100,ft³
